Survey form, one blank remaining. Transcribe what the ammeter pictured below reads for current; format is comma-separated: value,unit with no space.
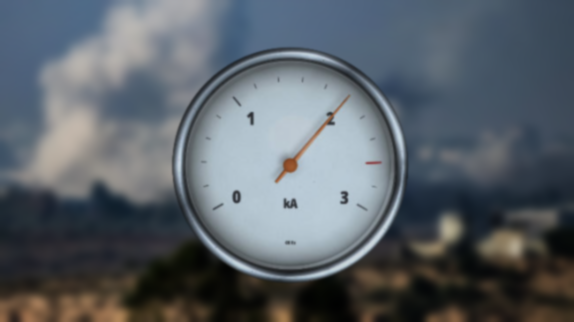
2,kA
